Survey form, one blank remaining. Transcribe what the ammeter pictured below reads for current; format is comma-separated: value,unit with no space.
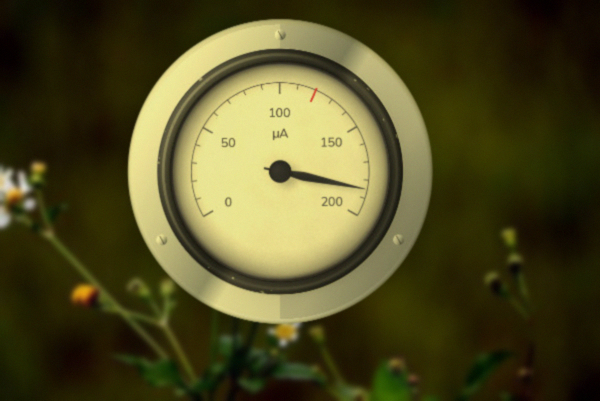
185,µA
